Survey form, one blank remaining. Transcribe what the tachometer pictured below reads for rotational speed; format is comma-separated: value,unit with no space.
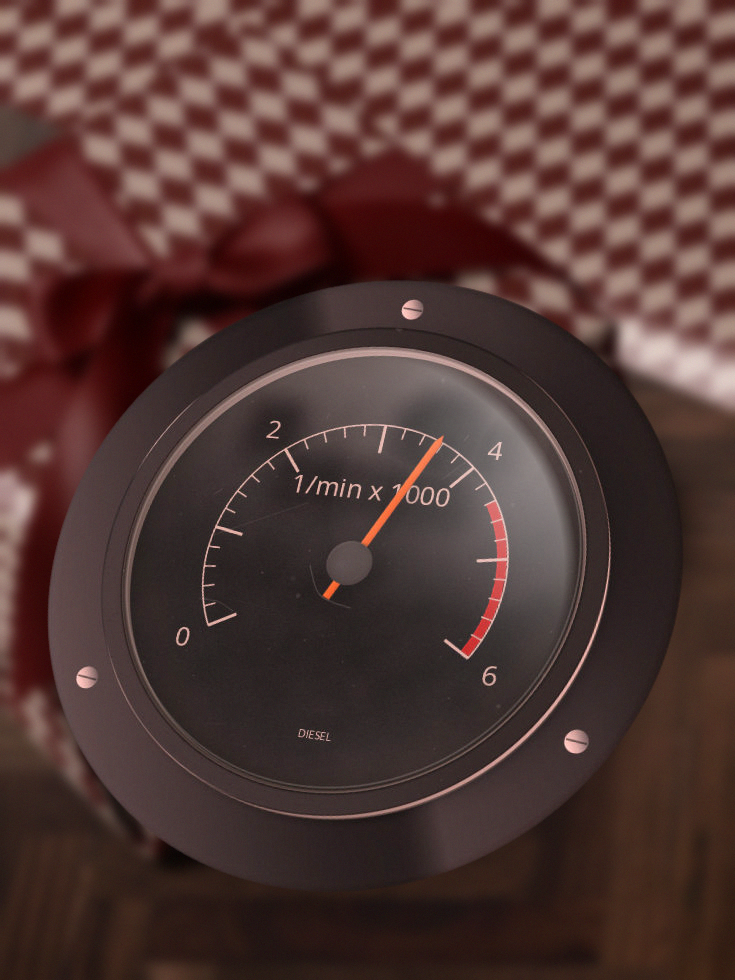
3600,rpm
